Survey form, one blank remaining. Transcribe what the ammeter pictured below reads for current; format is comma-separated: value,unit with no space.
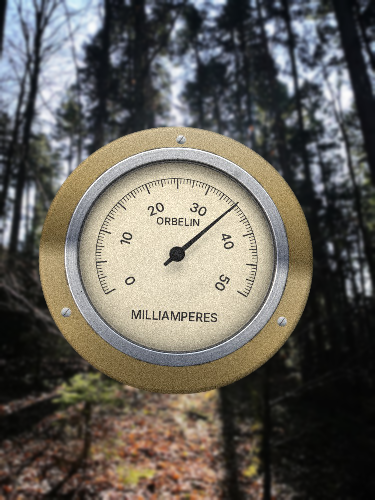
35,mA
